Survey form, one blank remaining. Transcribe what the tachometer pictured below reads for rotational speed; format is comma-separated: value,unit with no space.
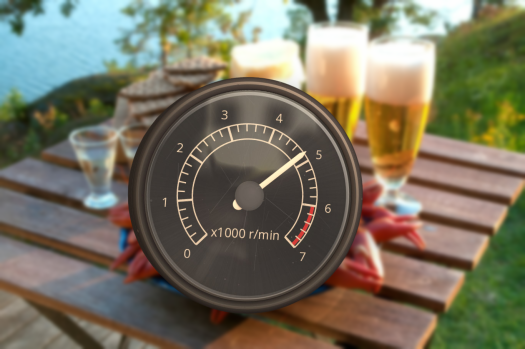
4800,rpm
